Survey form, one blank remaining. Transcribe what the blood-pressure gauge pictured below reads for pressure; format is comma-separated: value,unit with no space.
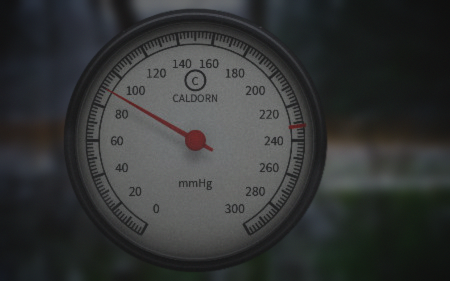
90,mmHg
